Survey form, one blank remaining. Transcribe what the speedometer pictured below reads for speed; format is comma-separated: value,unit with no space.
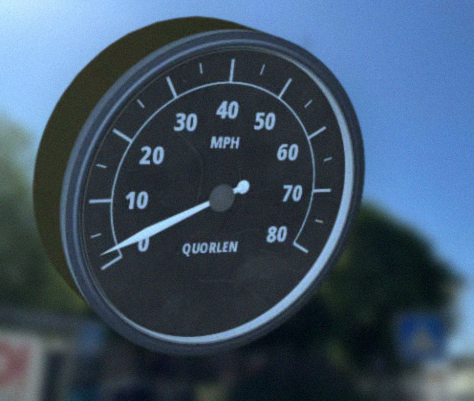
2.5,mph
